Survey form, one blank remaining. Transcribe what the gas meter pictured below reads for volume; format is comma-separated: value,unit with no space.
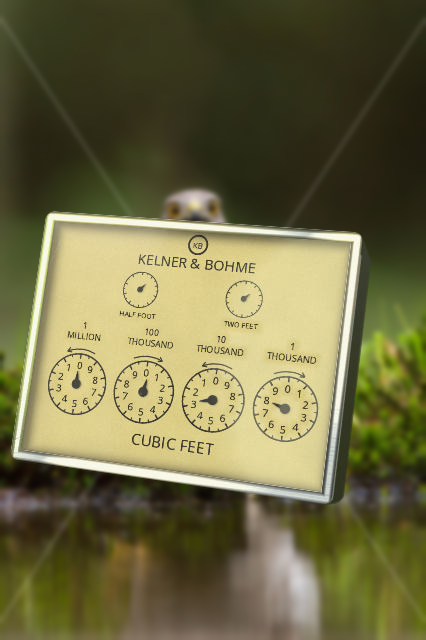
2800,ft³
